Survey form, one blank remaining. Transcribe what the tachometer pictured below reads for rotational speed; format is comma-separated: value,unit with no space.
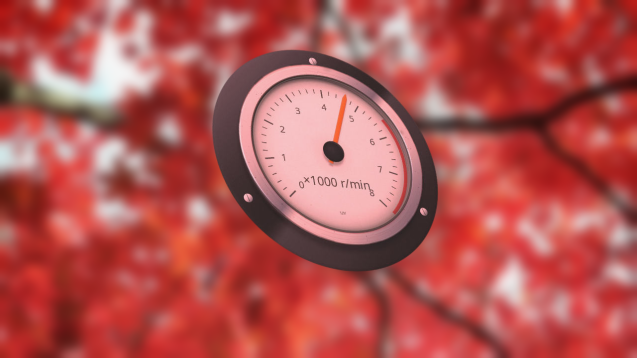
4600,rpm
